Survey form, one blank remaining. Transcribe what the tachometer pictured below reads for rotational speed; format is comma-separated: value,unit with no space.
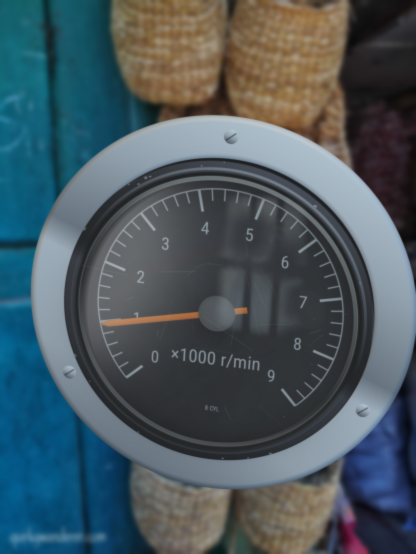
1000,rpm
